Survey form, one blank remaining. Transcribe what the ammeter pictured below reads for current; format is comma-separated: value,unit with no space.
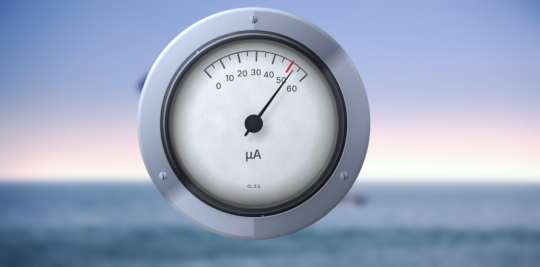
52.5,µA
